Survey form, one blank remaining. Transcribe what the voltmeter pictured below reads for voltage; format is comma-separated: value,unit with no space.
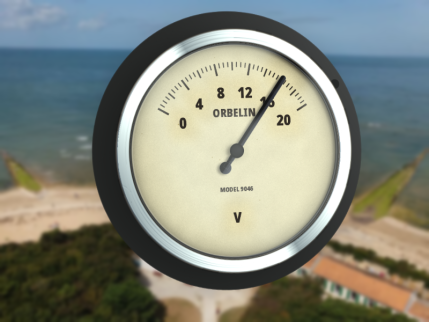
16,V
